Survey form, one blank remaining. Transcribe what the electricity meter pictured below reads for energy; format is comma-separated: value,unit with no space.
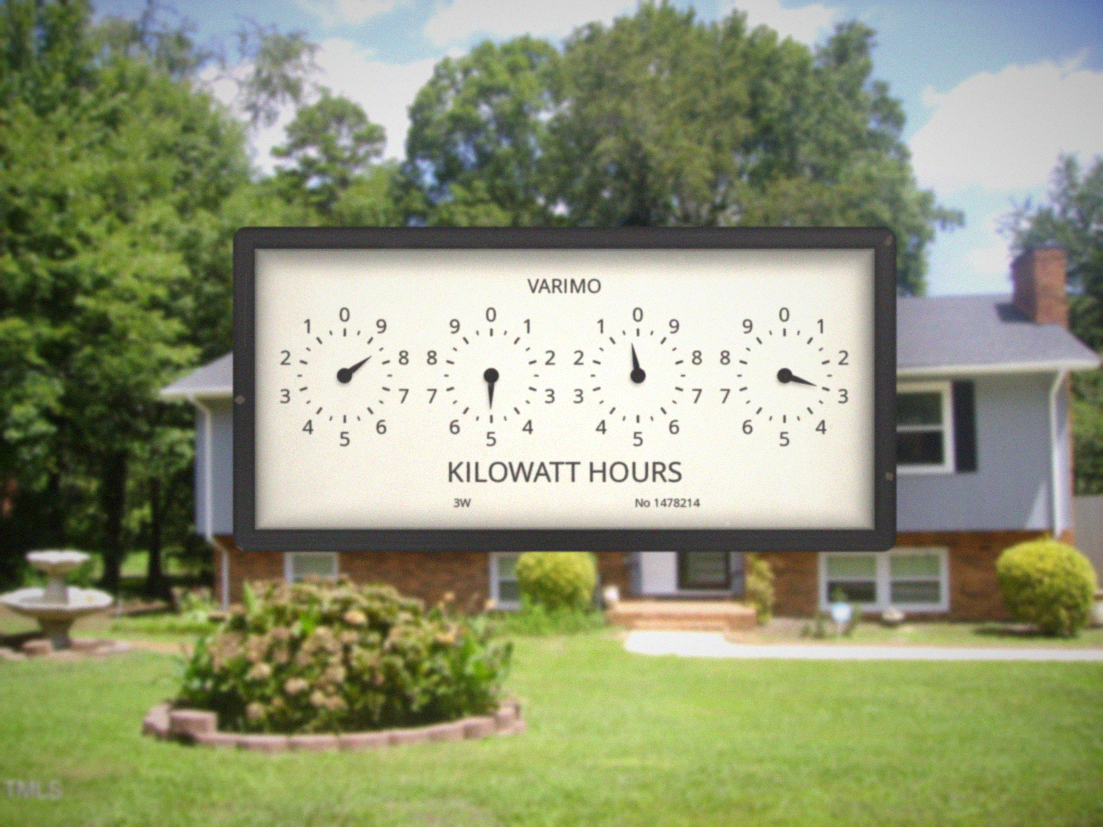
8503,kWh
